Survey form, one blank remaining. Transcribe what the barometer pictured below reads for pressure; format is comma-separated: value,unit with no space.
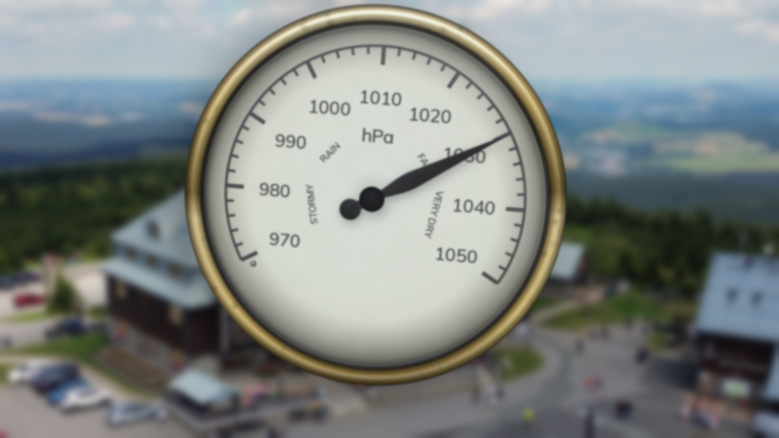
1030,hPa
